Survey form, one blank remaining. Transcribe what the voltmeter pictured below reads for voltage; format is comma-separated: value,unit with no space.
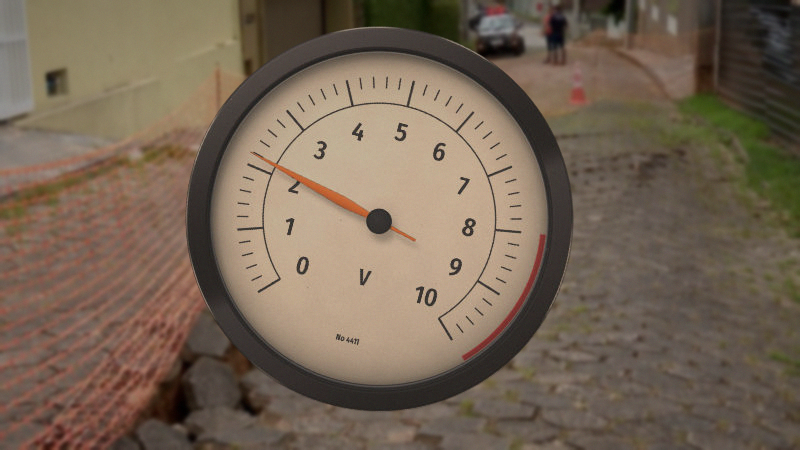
2.2,V
